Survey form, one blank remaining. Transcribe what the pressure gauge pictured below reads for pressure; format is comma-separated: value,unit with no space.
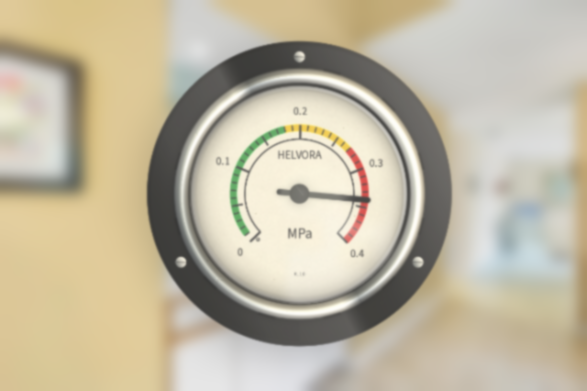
0.34,MPa
